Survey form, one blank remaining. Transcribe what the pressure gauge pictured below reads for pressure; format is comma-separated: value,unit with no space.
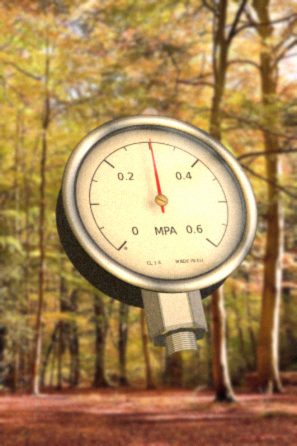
0.3,MPa
